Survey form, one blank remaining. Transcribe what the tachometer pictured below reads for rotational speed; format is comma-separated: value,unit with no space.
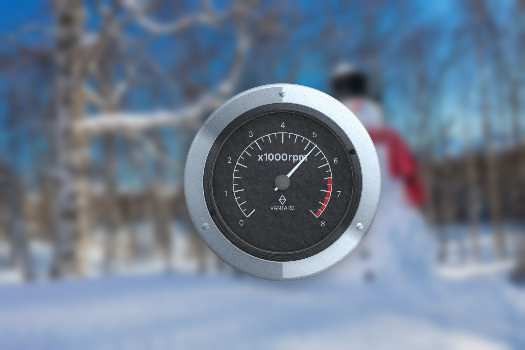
5250,rpm
